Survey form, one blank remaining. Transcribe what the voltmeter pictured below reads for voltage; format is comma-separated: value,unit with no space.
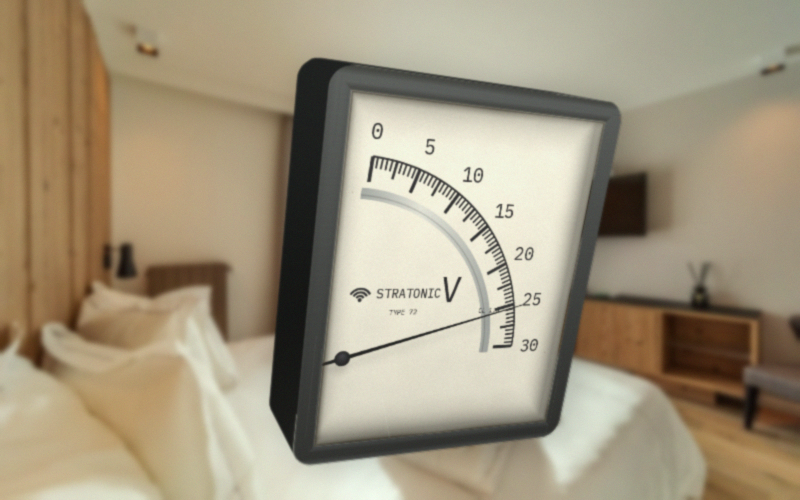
25,V
